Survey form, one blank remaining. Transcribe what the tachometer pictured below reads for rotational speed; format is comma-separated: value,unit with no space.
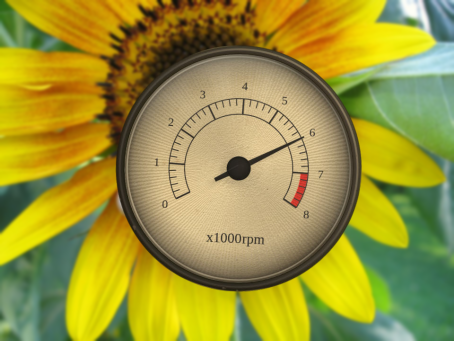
6000,rpm
